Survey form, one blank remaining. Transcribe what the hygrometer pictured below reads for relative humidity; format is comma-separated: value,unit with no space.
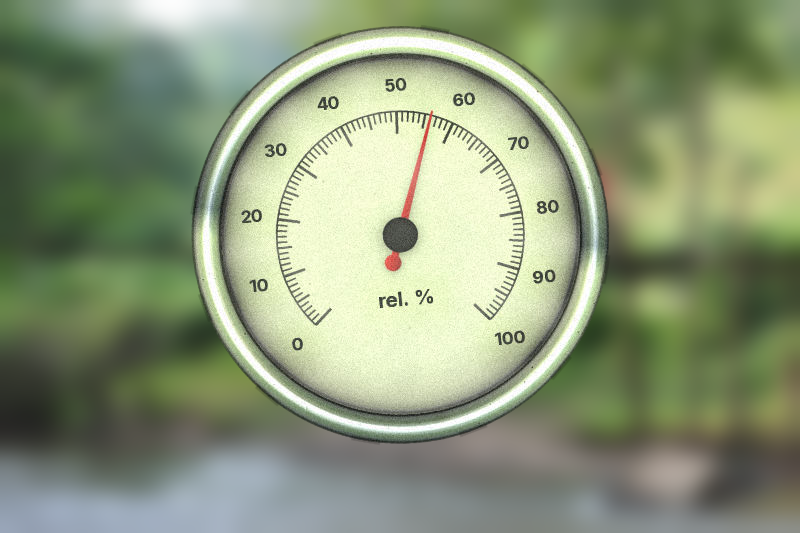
56,%
